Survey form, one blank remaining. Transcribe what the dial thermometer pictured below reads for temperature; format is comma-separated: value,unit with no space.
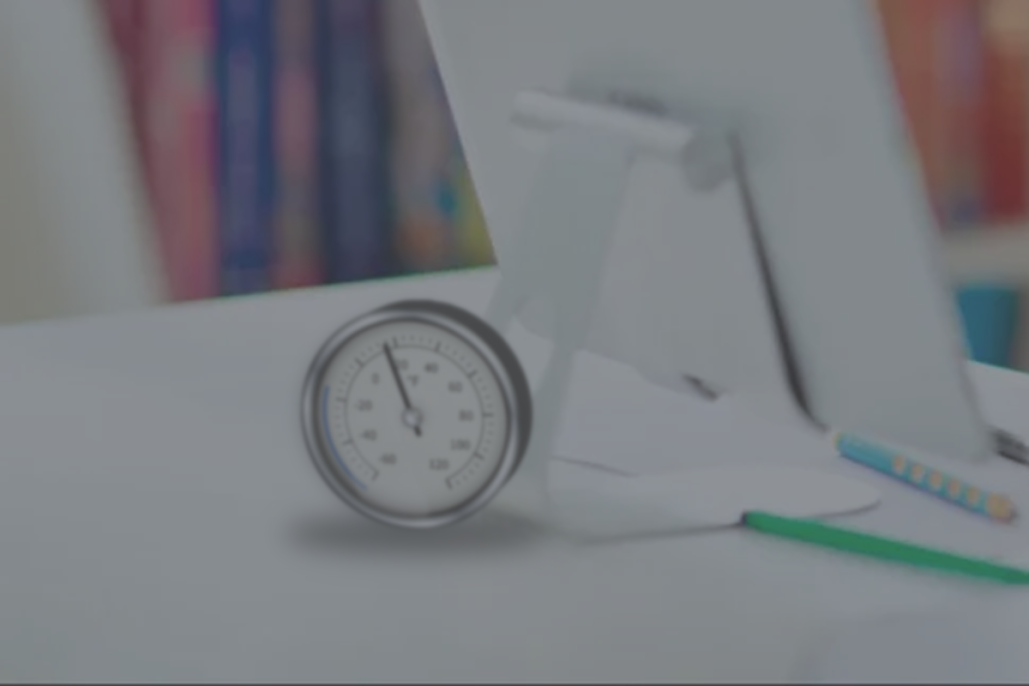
16,°F
